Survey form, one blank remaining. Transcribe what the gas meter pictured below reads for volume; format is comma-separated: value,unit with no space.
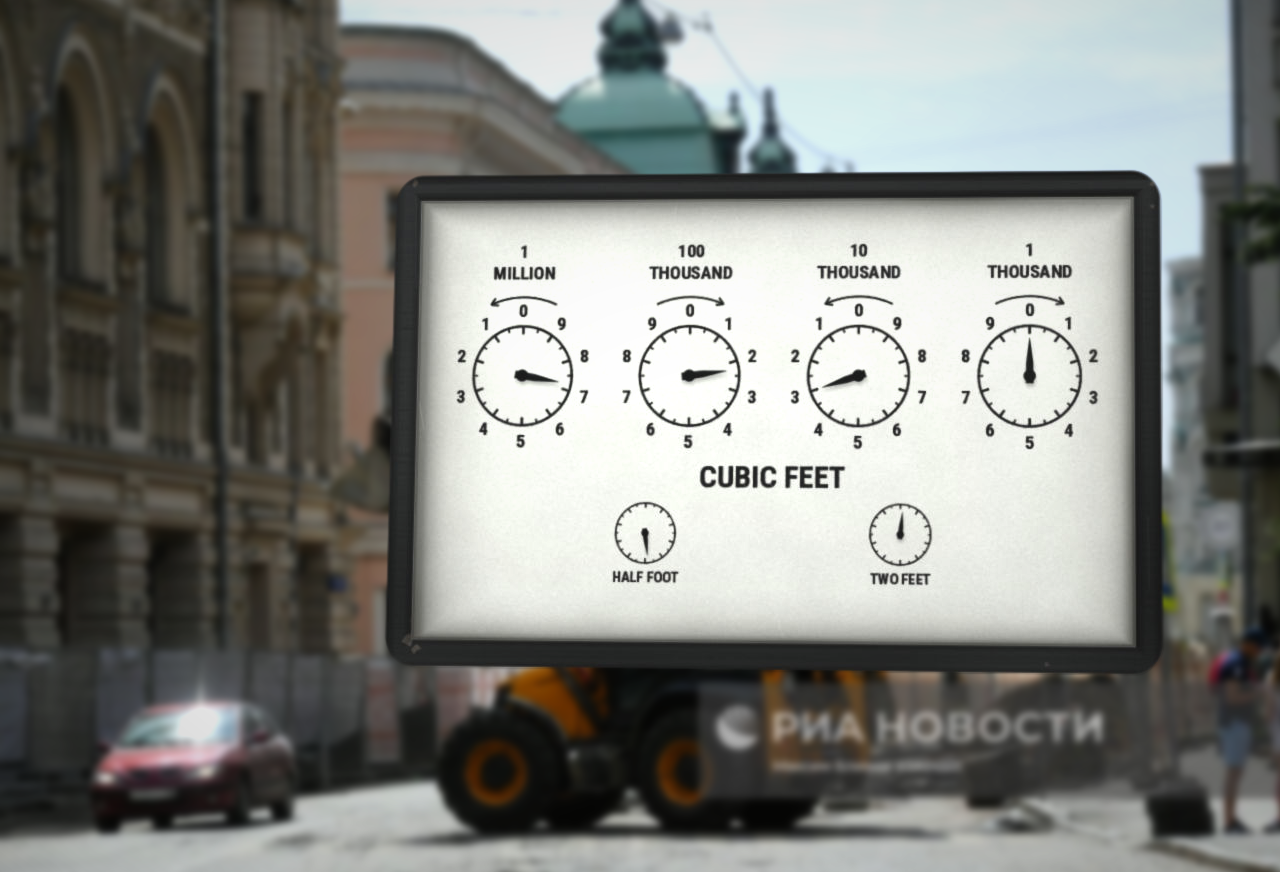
723000,ft³
